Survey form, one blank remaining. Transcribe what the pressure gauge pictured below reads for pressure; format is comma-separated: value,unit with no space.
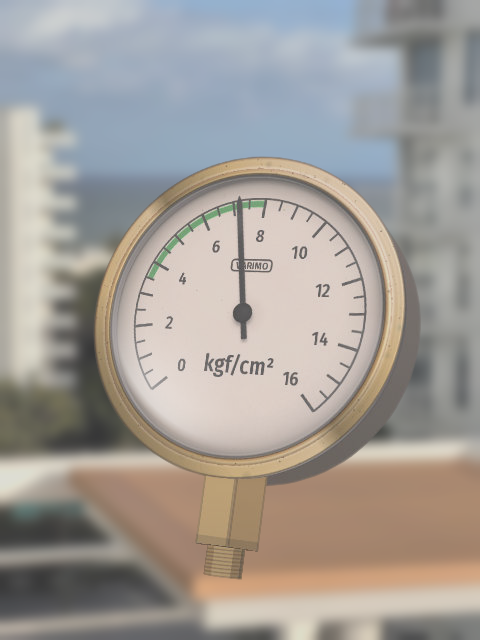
7.25,kg/cm²
